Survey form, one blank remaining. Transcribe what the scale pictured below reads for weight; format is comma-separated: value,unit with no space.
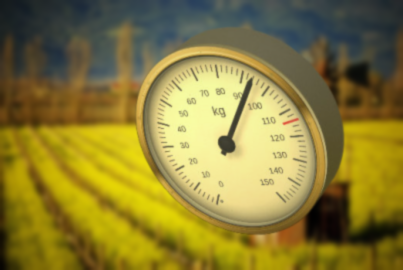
94,kg
